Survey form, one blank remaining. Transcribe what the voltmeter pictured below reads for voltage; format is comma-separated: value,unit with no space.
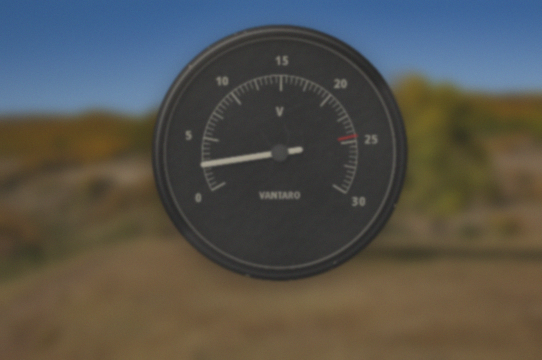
2.5,V
